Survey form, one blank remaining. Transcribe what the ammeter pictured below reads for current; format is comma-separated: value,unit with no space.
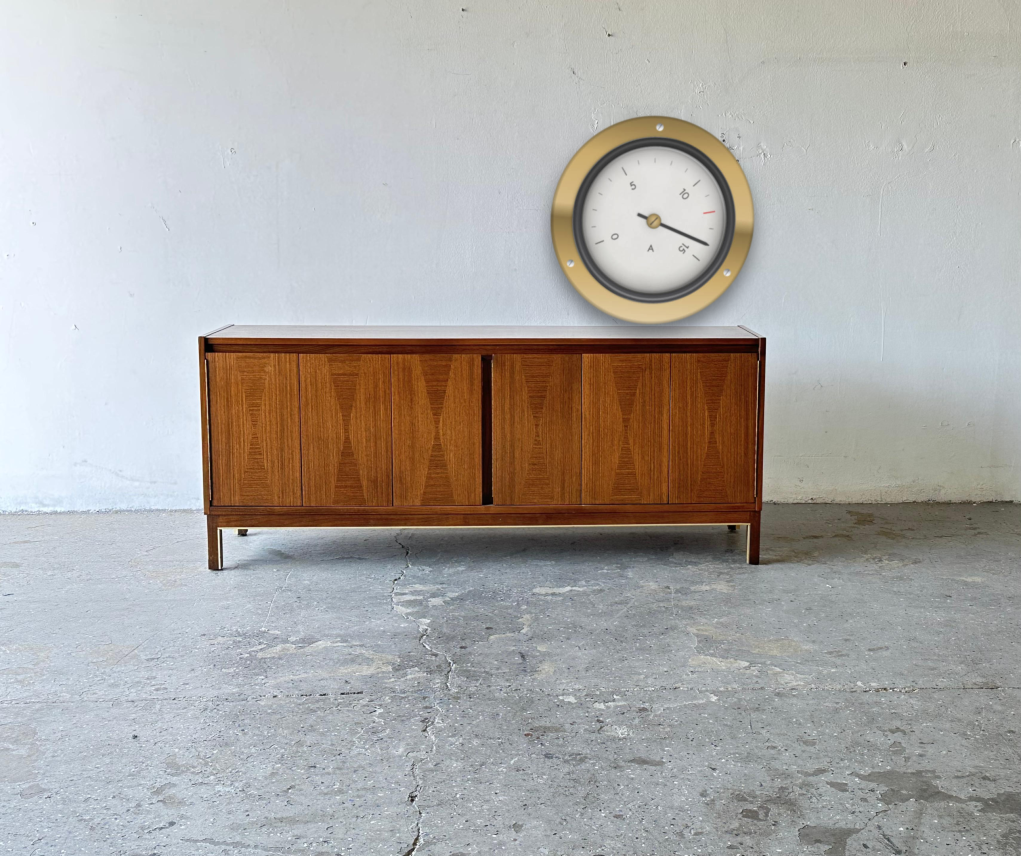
14,A
